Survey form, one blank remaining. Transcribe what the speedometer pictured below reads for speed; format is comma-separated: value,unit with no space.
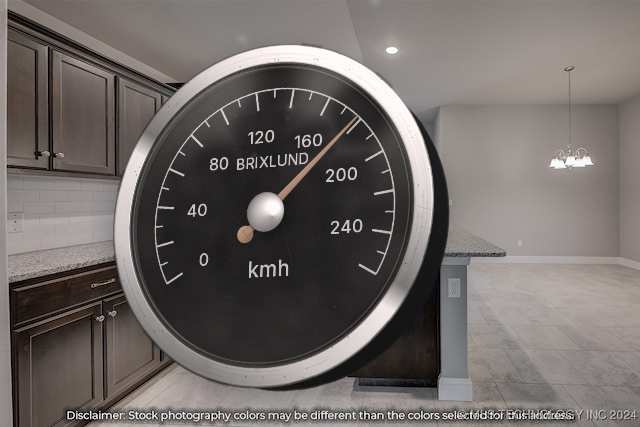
180,km/h
